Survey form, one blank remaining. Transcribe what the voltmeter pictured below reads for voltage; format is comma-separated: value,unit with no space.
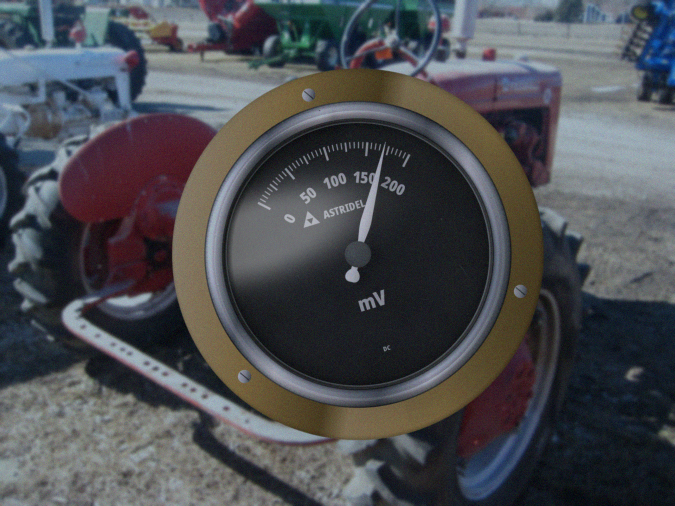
170,mV
